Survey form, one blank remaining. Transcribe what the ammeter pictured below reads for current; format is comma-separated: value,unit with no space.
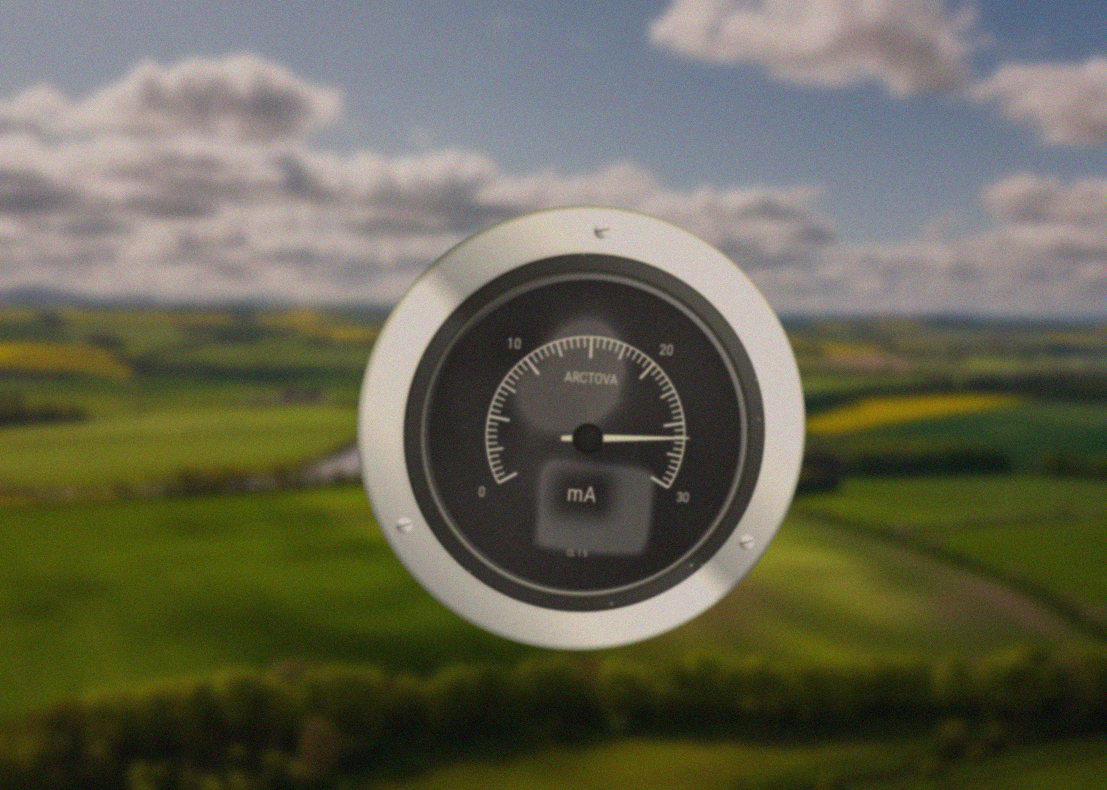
26,mA
